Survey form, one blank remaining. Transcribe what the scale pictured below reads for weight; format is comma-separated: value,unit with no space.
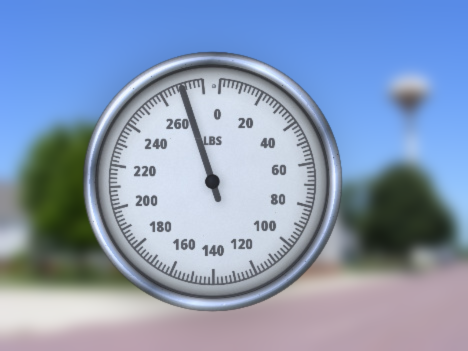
270,lb
